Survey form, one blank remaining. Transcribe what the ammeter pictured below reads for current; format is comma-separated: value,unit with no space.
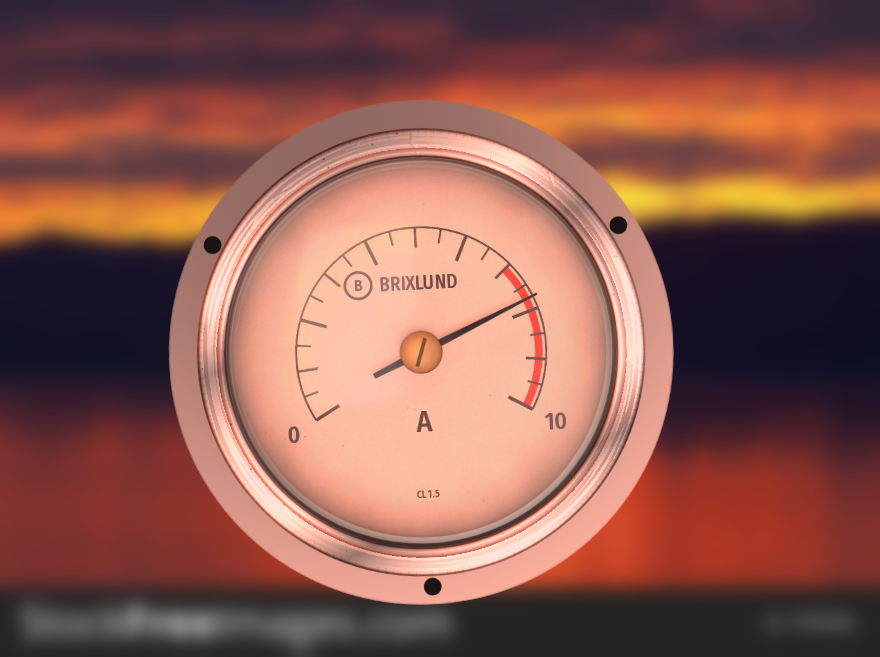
7.75,A
